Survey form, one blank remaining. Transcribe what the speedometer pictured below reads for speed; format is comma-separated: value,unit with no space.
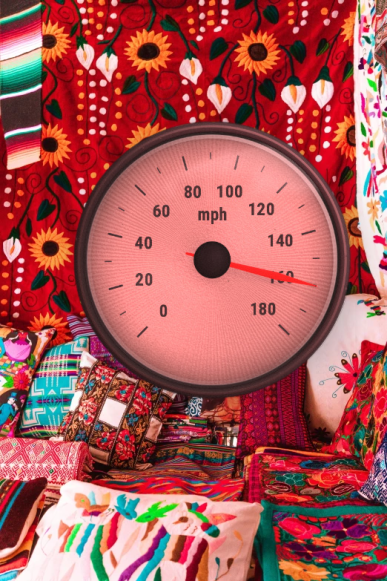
160,mph
